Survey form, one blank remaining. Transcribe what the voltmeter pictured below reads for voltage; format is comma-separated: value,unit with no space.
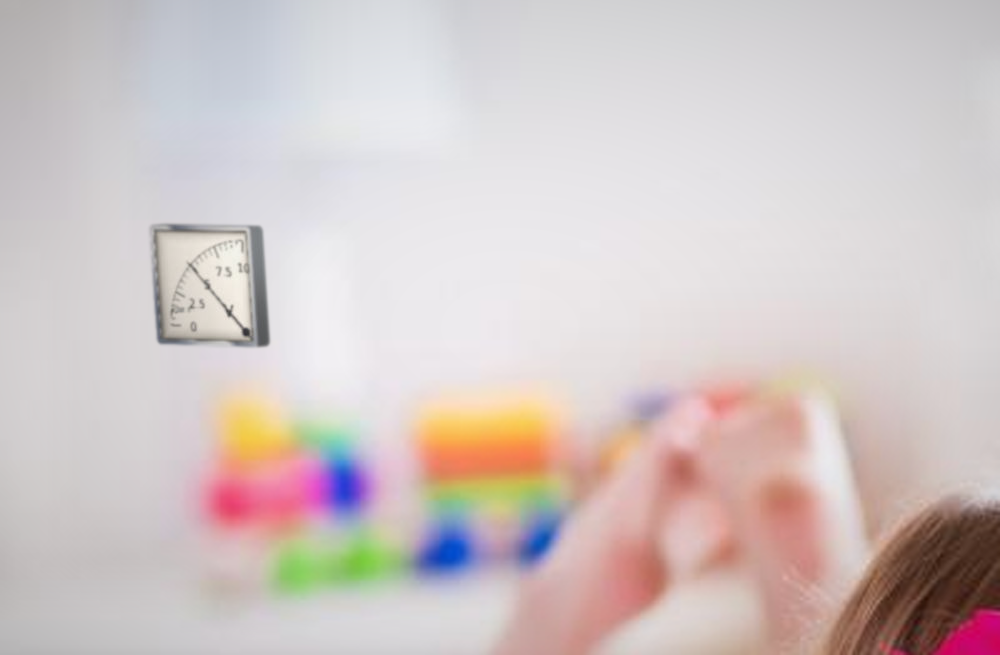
5,V
